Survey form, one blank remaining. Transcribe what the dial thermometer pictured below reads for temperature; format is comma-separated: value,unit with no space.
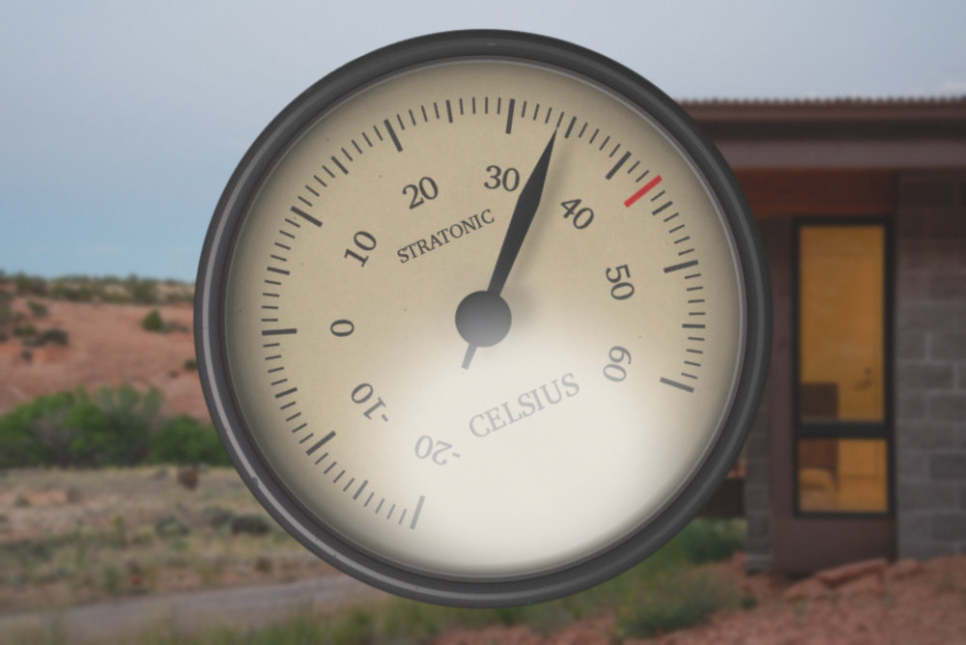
34,°C
